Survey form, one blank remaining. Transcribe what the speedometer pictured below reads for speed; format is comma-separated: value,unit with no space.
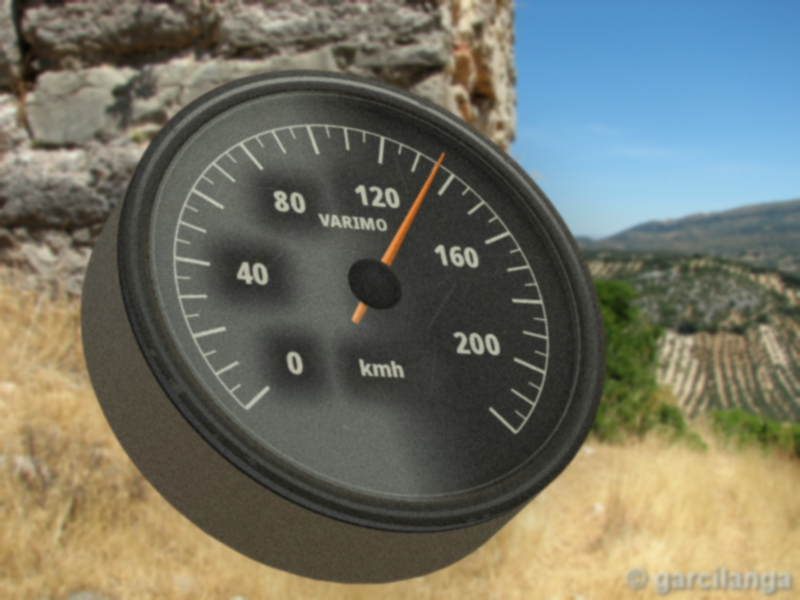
135,km/h
